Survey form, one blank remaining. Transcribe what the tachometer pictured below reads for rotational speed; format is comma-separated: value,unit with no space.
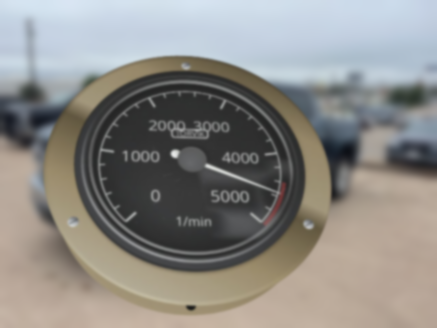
4600,rpm
